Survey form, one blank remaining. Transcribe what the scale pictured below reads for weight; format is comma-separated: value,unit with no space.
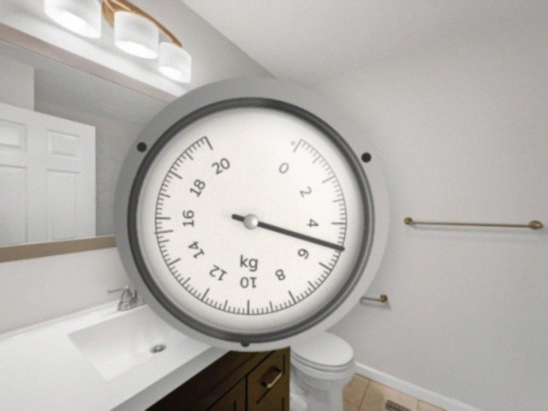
5,kg
